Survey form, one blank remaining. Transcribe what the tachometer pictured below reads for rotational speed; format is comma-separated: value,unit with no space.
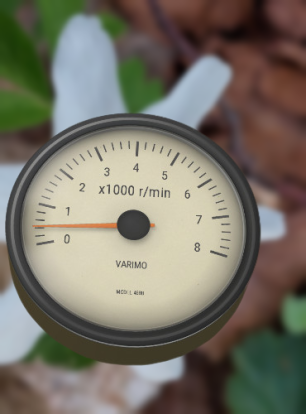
400,rpm
